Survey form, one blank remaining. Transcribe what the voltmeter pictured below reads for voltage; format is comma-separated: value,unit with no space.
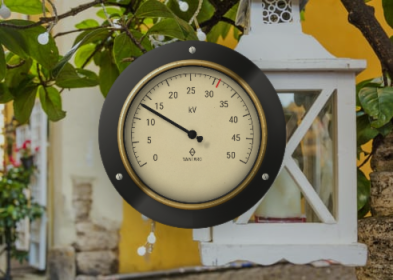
13,kV
